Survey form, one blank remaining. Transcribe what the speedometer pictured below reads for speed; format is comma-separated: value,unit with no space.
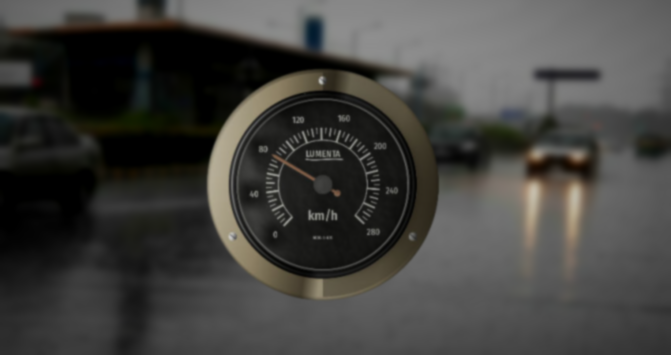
80,km/h
